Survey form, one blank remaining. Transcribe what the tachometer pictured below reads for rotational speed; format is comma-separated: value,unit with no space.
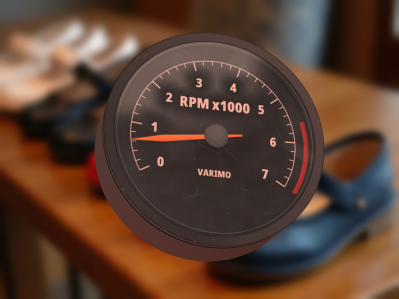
600,rpm
